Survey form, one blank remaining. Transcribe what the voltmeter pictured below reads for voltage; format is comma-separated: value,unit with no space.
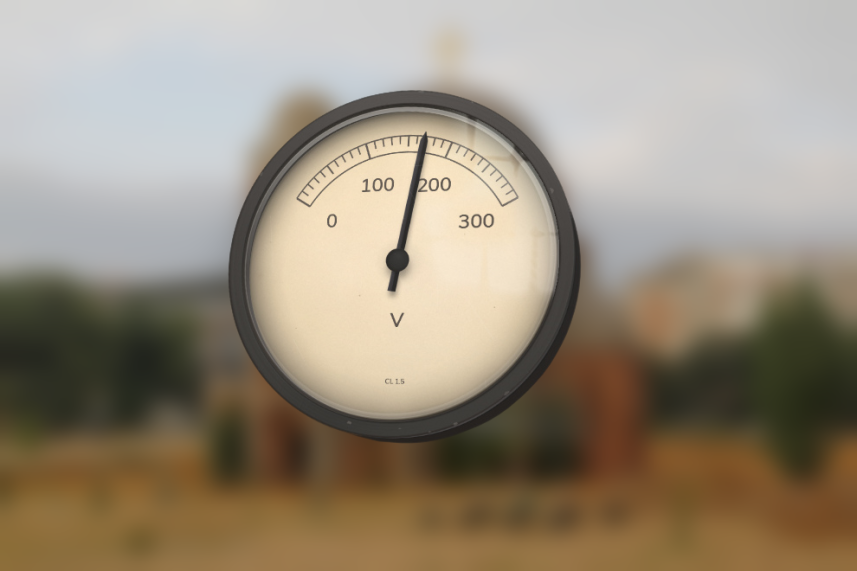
170,V
